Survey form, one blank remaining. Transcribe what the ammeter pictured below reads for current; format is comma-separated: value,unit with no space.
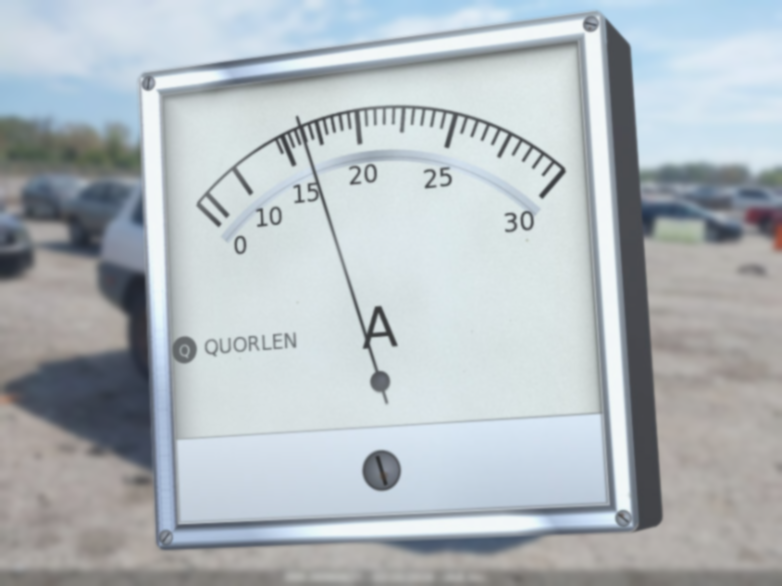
16.5,A
